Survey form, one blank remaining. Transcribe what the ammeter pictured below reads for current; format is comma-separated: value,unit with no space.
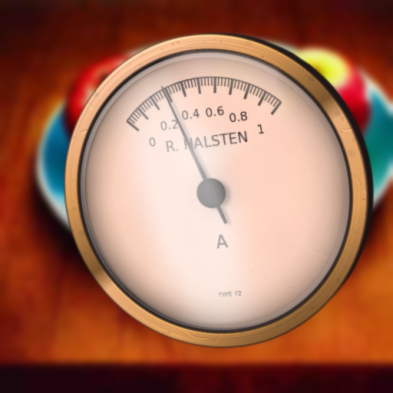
0.3,A
